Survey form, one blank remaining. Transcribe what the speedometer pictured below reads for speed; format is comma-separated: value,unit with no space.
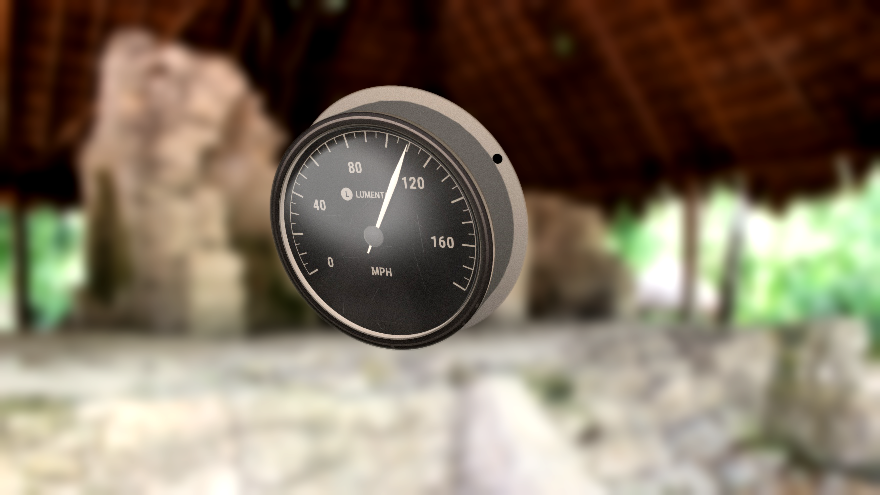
110,mph
